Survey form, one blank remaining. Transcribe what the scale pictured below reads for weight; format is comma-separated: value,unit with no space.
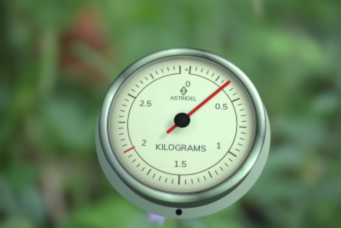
0.35,kg
